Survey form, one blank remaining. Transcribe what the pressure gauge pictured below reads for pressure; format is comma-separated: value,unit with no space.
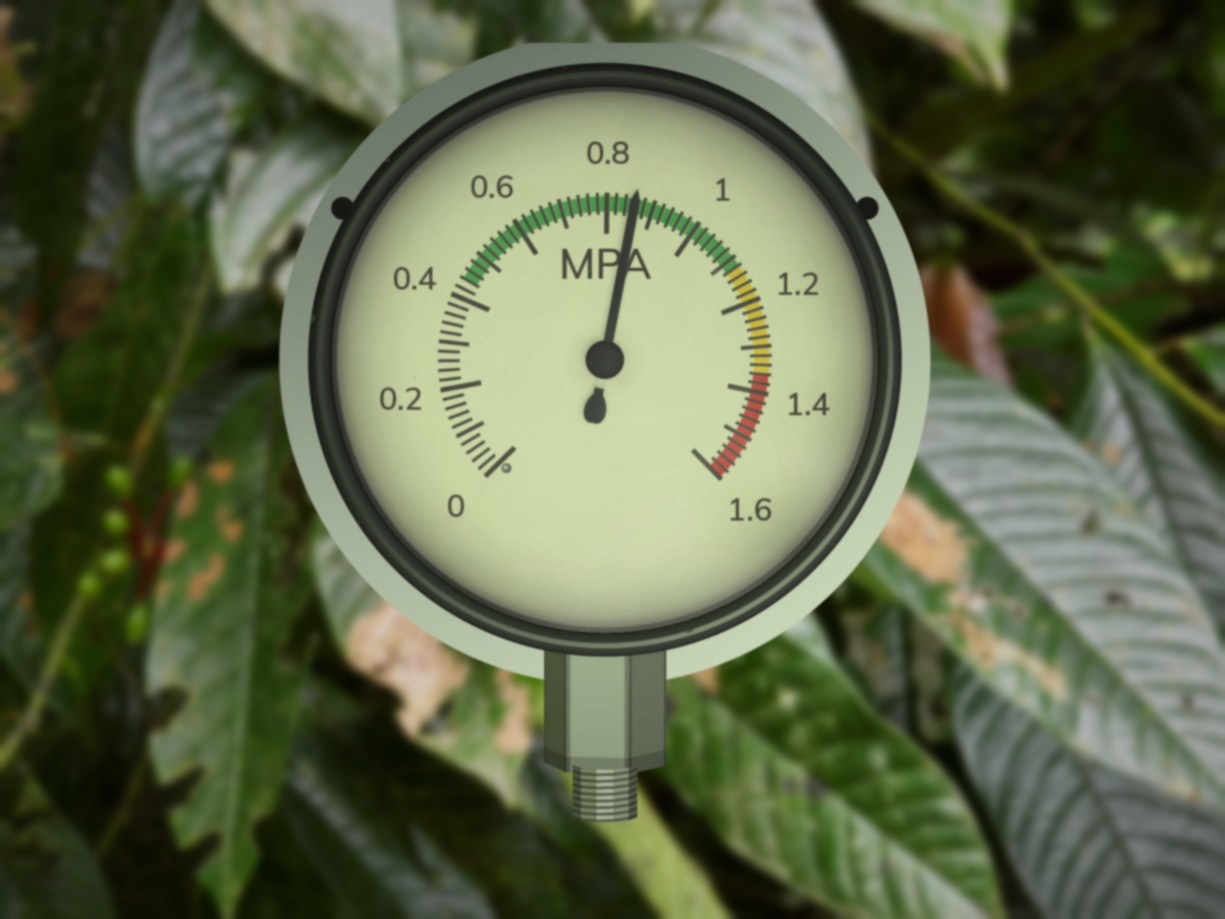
0.86,MPa
